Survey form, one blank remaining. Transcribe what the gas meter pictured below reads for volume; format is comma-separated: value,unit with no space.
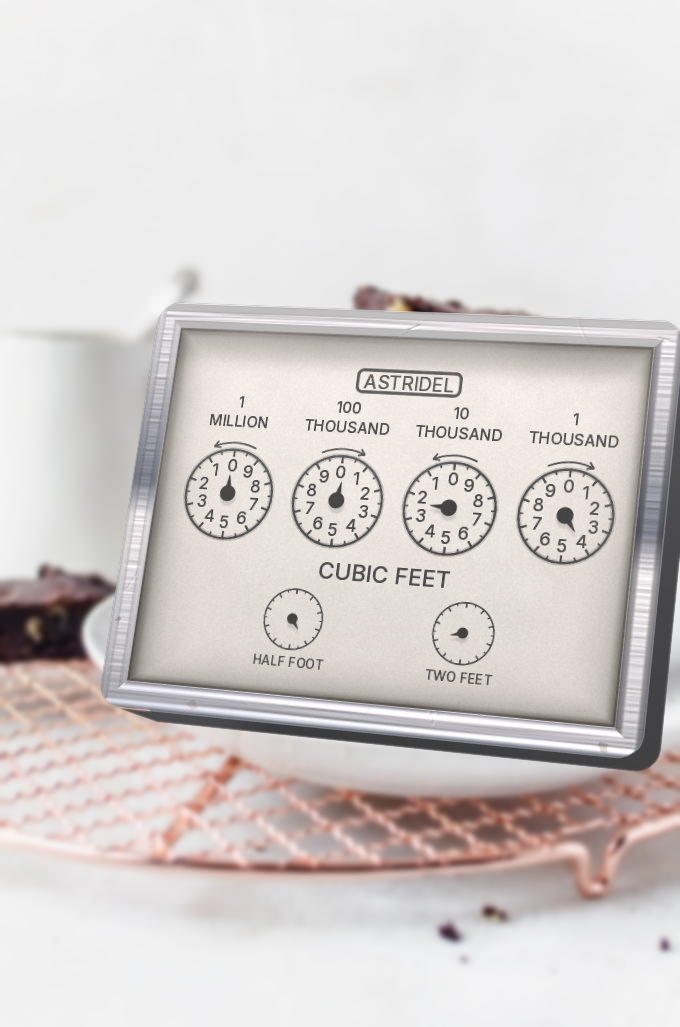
2400,ft³
